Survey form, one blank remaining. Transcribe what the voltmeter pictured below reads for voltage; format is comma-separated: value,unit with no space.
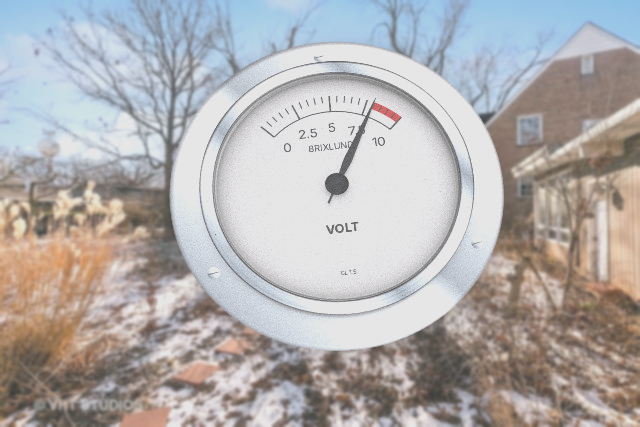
8,V
